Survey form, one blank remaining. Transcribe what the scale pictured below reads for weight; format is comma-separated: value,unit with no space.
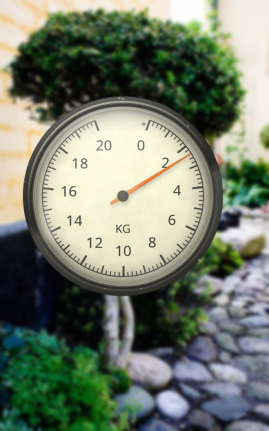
2.4,kg
